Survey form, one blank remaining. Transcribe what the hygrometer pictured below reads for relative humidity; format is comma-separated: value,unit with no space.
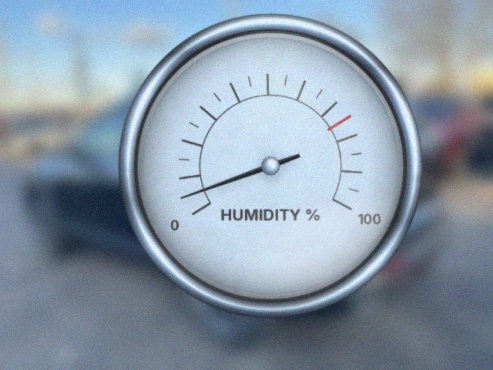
5,%
